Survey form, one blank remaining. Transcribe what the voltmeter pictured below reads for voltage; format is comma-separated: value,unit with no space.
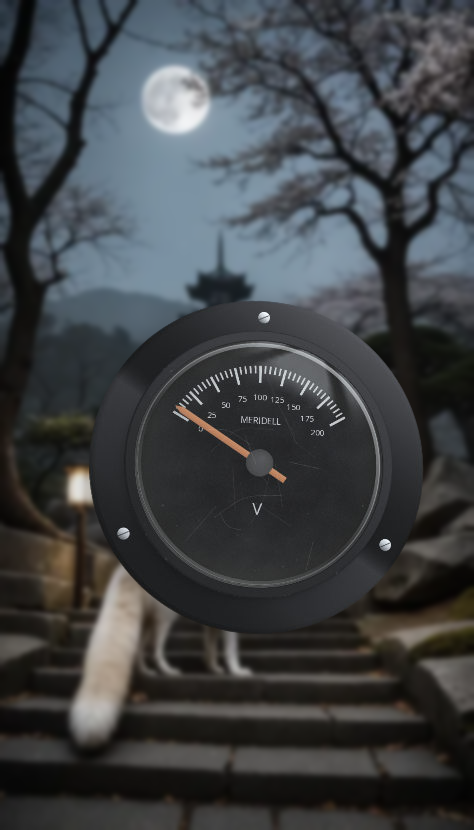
5,V
